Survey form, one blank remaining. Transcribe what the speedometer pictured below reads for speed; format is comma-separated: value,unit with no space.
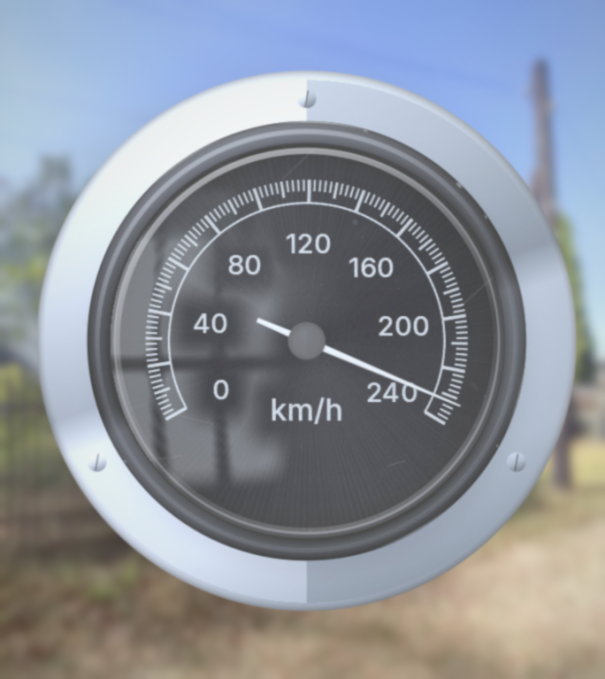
232,km/h
